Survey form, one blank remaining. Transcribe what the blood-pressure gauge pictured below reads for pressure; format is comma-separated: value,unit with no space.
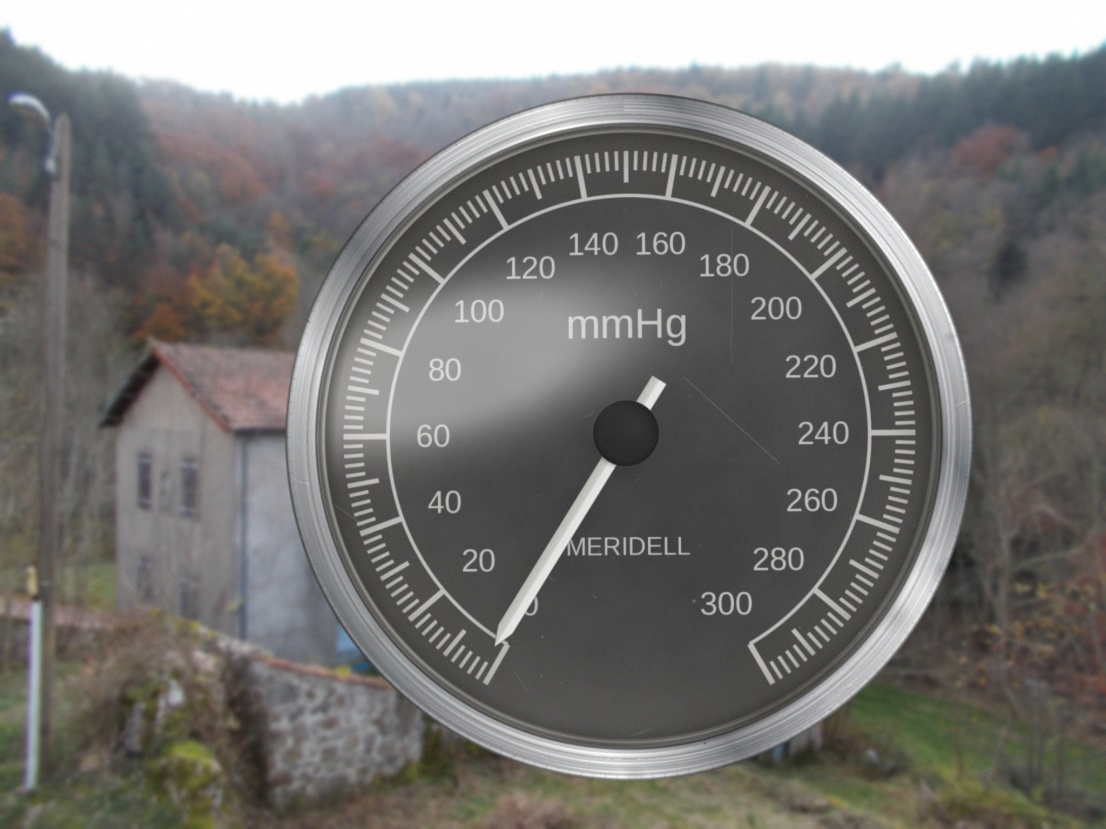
2,mmHg
